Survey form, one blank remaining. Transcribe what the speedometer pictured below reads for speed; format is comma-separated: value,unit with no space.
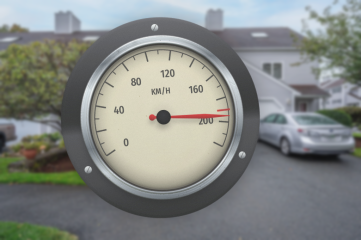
195,km/h
